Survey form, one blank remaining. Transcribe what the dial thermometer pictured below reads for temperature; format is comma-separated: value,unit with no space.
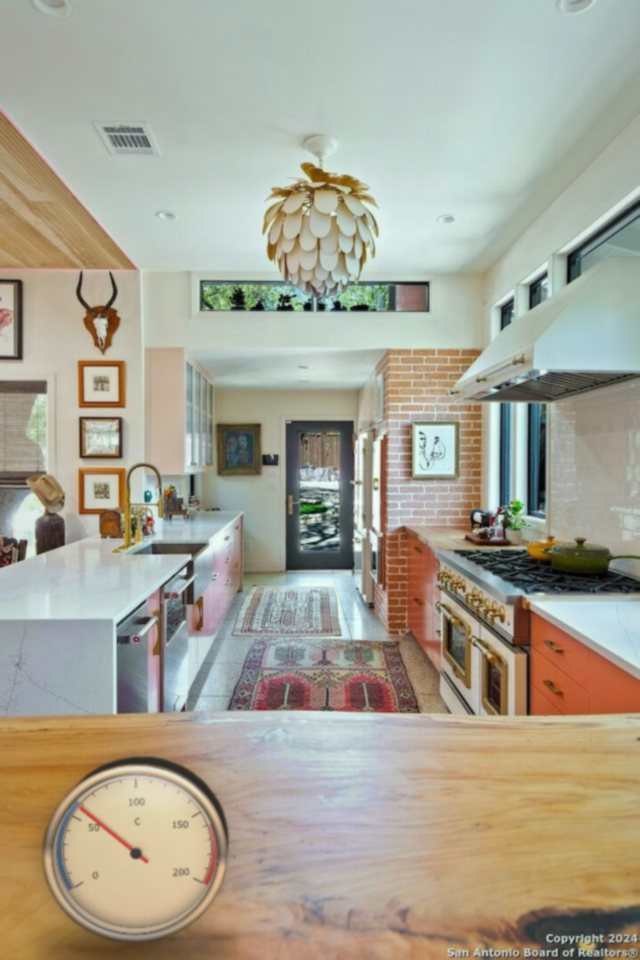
60,°C
